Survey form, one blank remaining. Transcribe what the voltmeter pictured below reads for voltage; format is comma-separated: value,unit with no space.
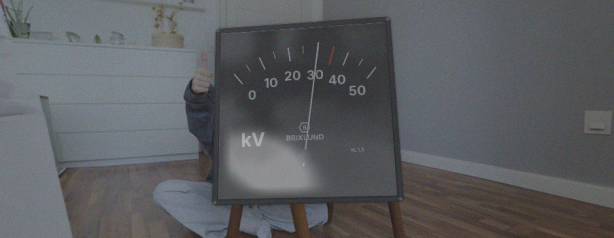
30,kV
